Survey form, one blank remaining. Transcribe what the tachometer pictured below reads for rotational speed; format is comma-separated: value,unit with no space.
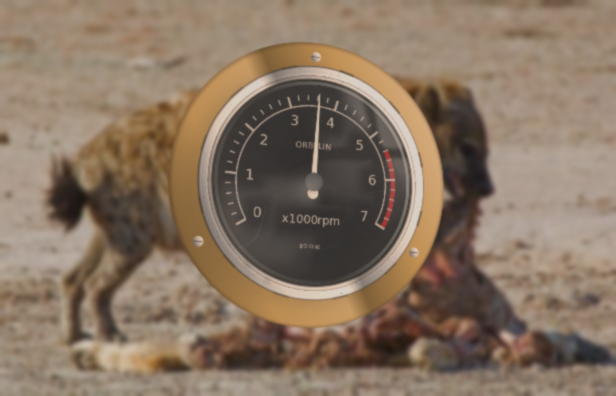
3600,rpm
